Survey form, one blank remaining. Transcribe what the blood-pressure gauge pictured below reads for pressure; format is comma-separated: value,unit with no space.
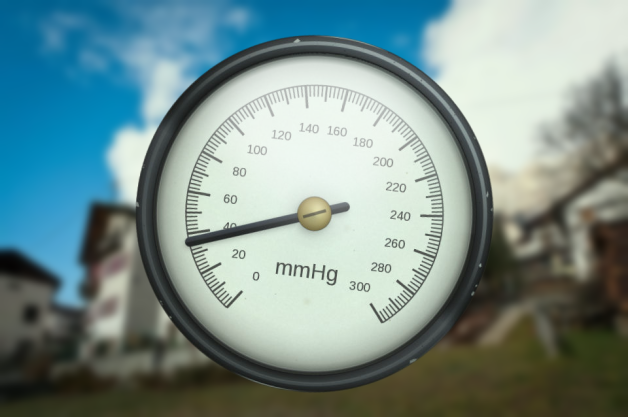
36,mmHg
